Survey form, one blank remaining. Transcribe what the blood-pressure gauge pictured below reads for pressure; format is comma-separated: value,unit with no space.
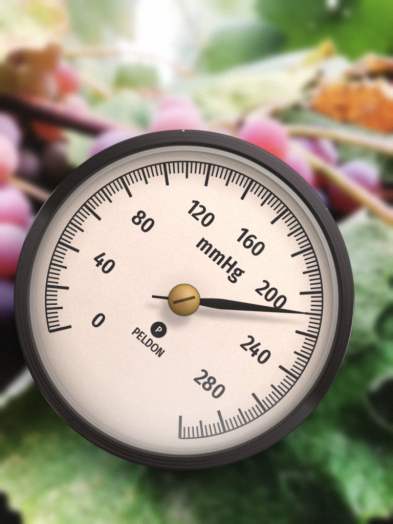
210,mmHg
